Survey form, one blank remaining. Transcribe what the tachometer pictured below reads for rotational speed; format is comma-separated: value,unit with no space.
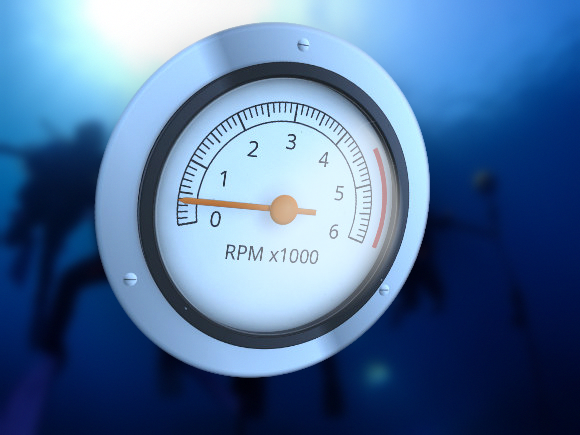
400,rpm
